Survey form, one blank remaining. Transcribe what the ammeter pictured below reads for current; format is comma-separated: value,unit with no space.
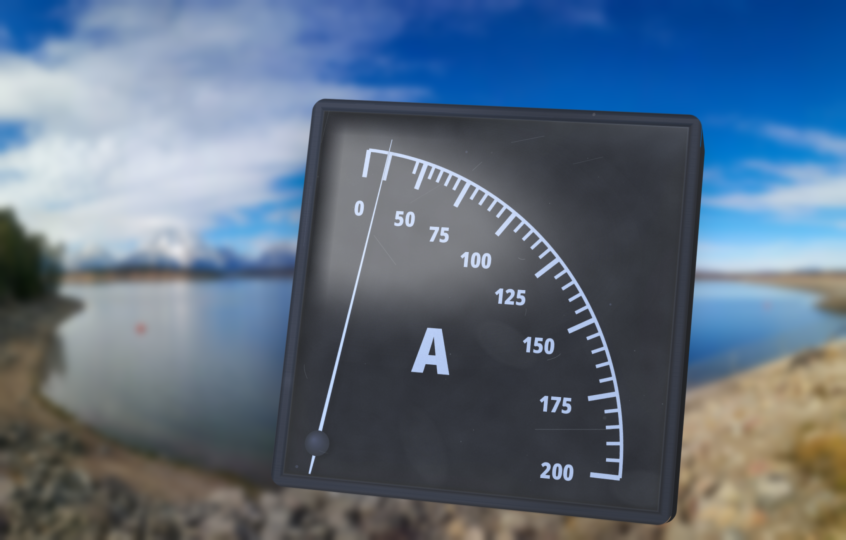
25,A
